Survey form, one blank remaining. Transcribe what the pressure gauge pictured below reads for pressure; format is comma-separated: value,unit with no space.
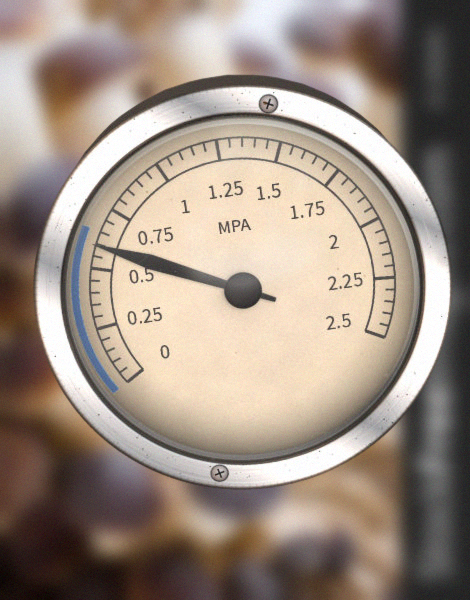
0.6,MPa
